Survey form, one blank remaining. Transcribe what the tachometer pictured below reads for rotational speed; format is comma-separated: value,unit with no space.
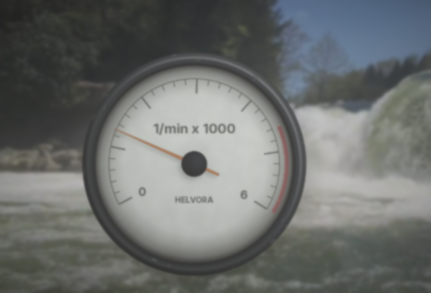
1300,rpm
